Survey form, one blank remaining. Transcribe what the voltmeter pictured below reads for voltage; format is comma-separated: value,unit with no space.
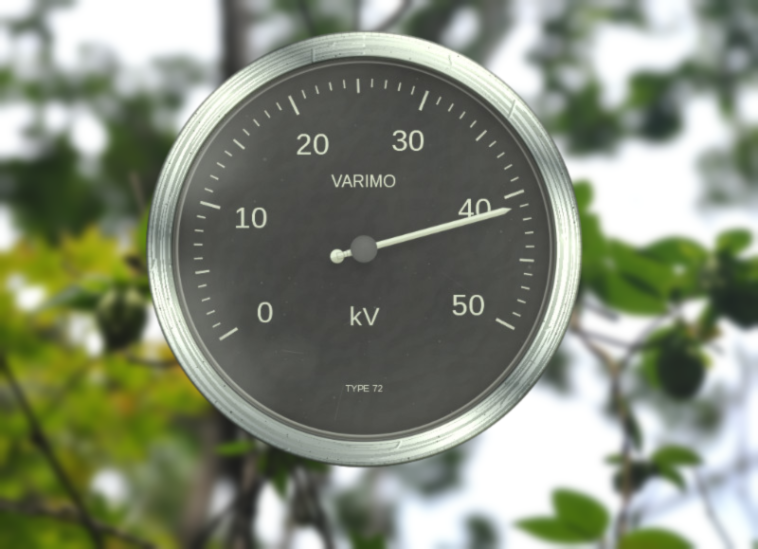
41,kV
